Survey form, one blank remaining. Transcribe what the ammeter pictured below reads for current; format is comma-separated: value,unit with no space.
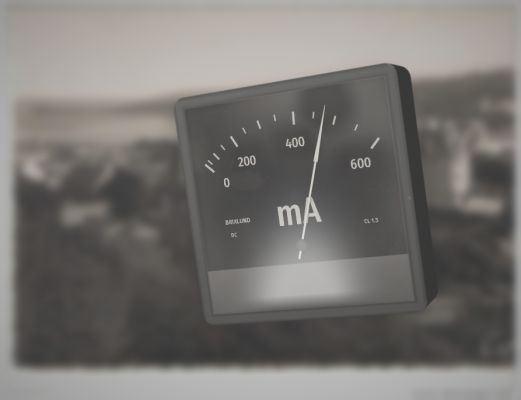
475,mA
